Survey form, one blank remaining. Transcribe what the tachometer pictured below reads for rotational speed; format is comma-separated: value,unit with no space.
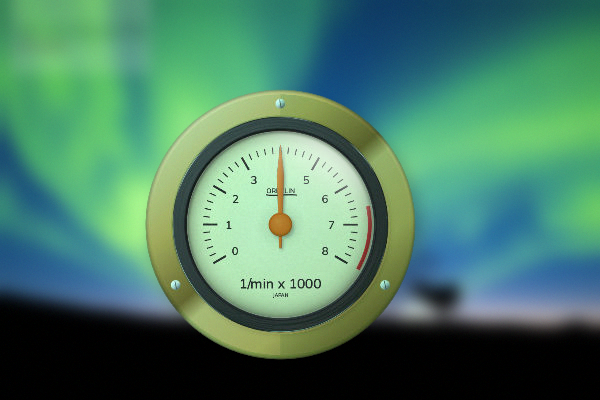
4000,rpm
